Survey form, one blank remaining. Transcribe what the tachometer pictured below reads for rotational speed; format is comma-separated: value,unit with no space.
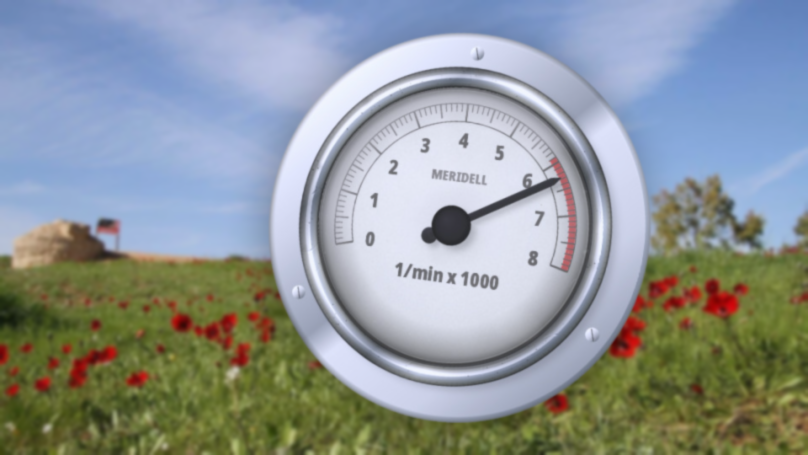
6300,rpm
